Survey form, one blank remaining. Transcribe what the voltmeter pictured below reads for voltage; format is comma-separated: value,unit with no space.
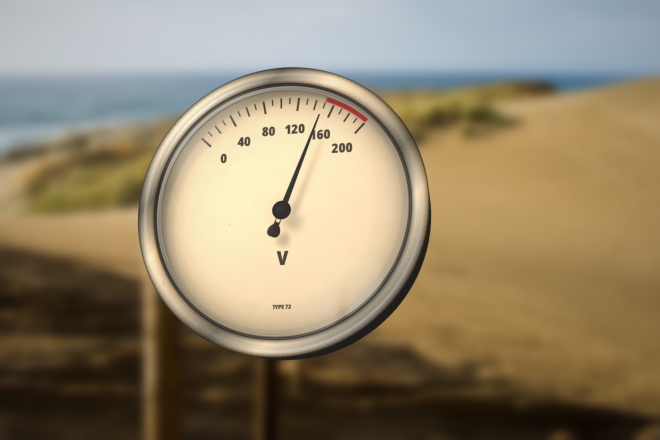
150,V
